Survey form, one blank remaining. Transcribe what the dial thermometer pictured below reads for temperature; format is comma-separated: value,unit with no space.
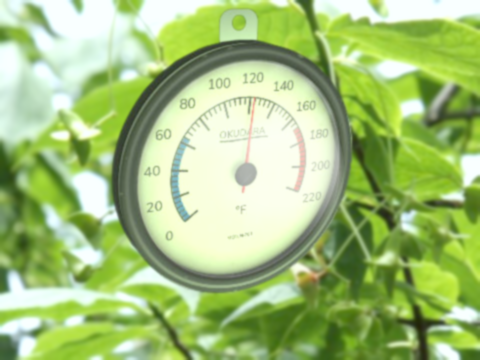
120,°F
